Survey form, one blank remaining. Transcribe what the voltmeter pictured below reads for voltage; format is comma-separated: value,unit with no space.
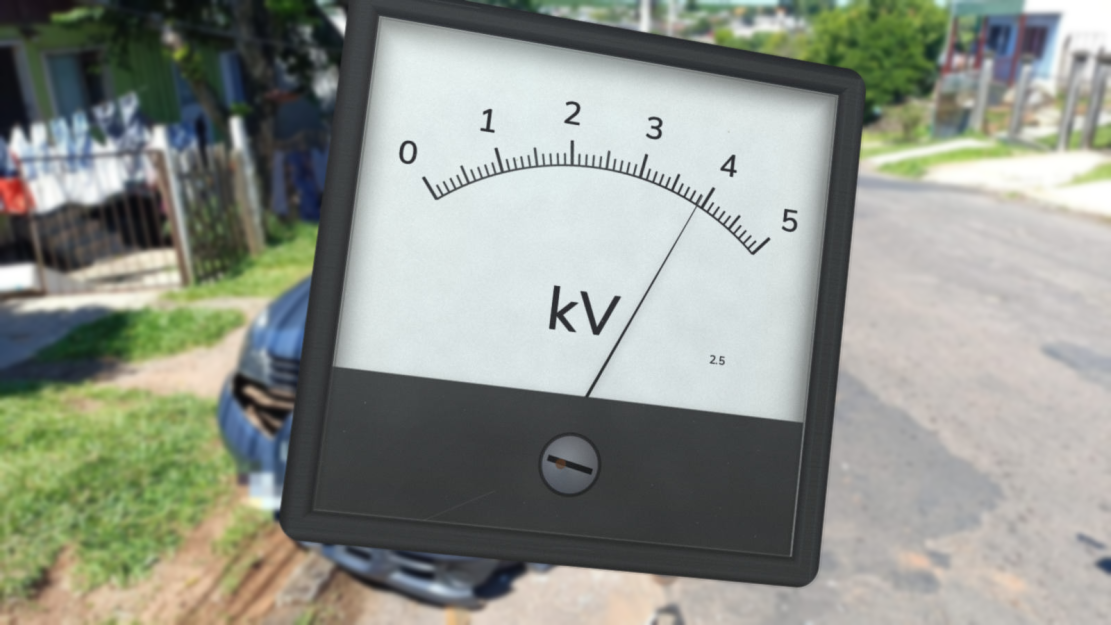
3.9,kV
